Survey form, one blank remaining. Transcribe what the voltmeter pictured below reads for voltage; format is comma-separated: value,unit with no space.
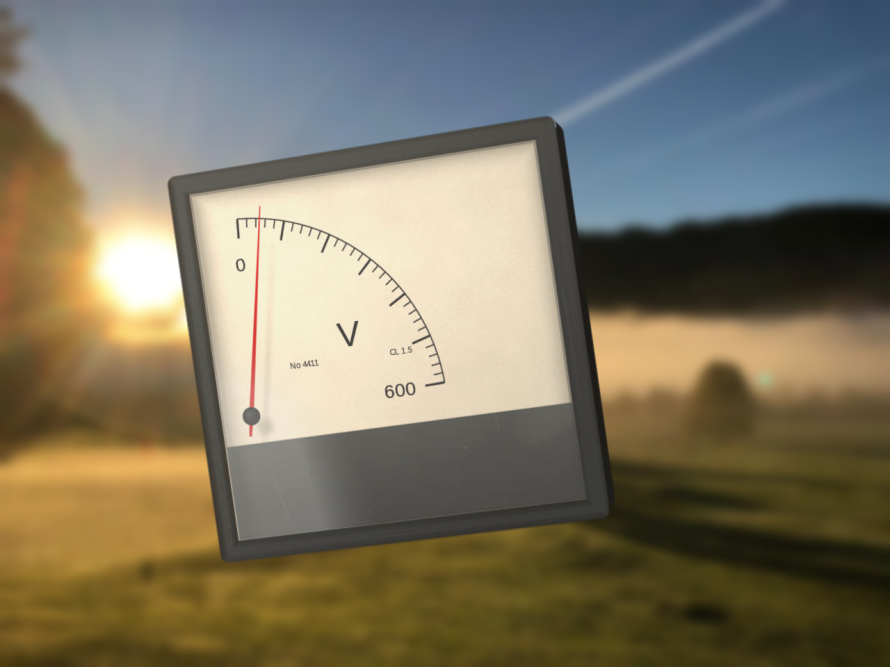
50,V
